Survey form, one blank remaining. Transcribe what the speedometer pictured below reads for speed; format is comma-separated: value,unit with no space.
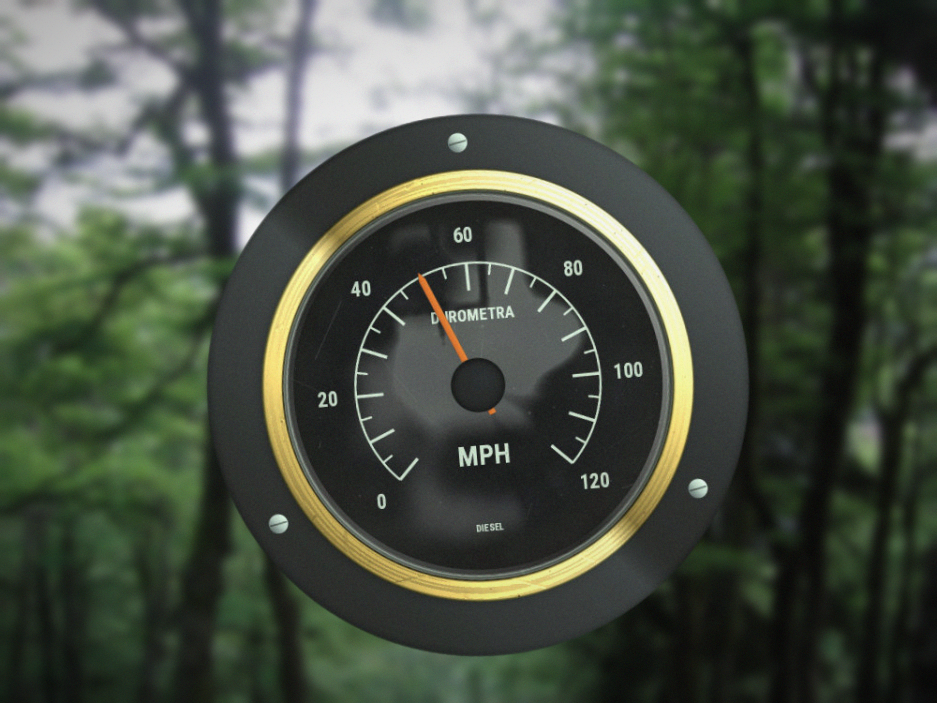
50,mph
